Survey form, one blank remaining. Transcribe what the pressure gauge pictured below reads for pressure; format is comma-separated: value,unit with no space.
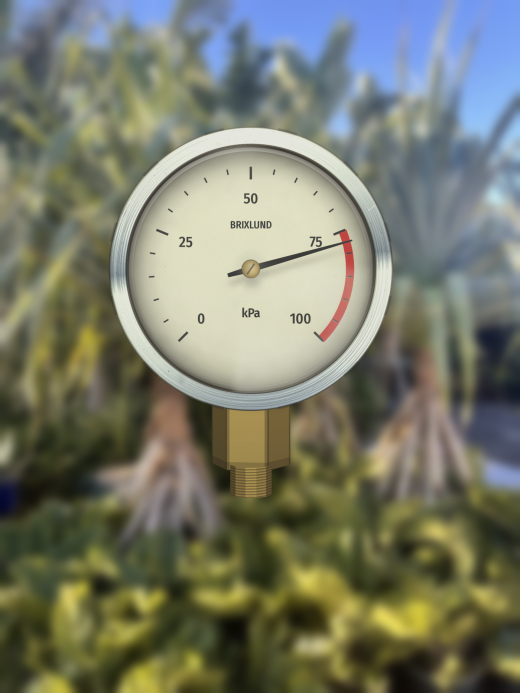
77.5,kPa
